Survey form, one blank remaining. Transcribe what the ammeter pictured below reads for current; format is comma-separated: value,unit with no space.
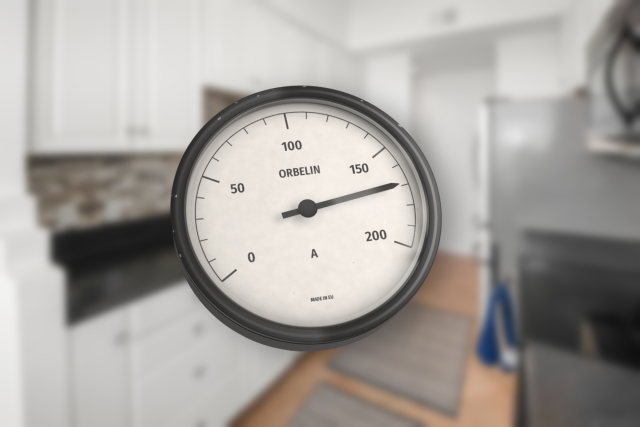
170,A
